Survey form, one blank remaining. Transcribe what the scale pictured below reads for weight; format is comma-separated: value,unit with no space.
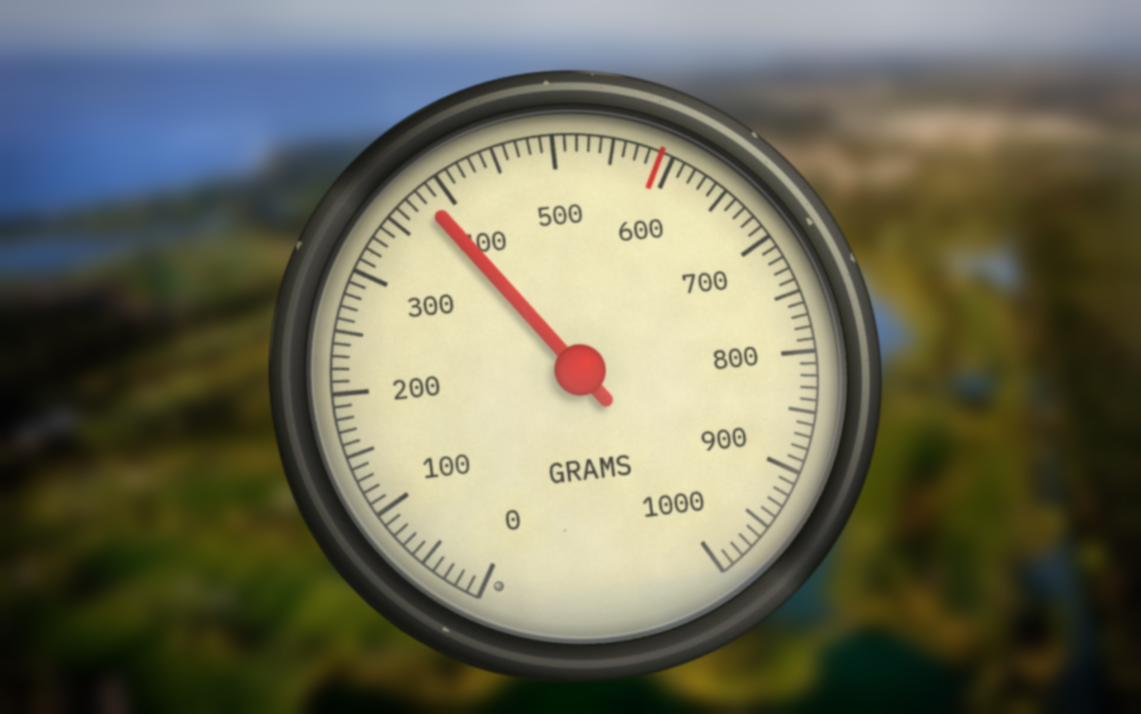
380,g
